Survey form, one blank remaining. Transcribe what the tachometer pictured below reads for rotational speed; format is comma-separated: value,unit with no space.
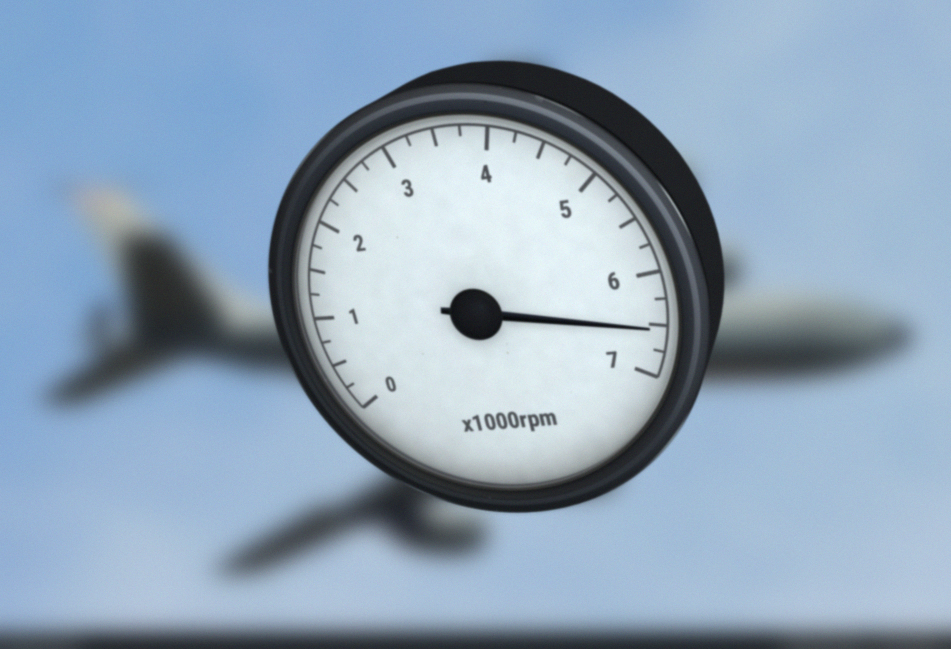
6500,rpm
